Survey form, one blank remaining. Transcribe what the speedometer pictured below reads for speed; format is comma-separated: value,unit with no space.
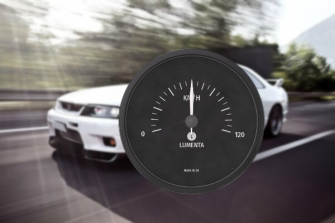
60,km/h
